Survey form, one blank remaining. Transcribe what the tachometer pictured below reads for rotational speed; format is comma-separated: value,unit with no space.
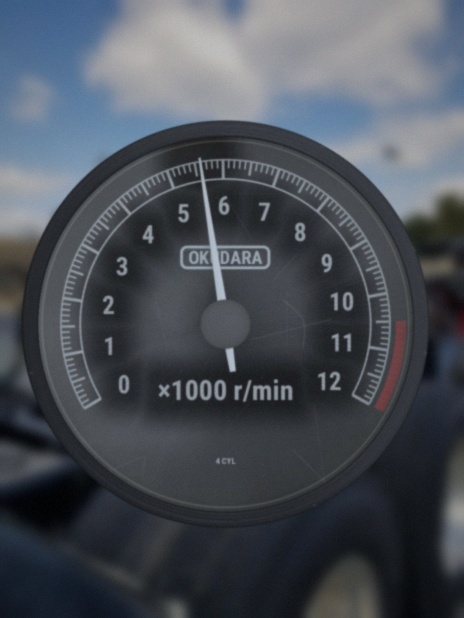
5600,rpm
